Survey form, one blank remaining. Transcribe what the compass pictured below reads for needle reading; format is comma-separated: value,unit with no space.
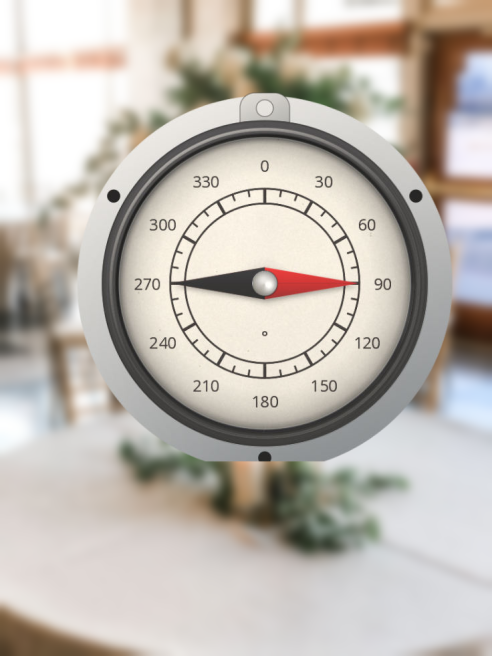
90,°
